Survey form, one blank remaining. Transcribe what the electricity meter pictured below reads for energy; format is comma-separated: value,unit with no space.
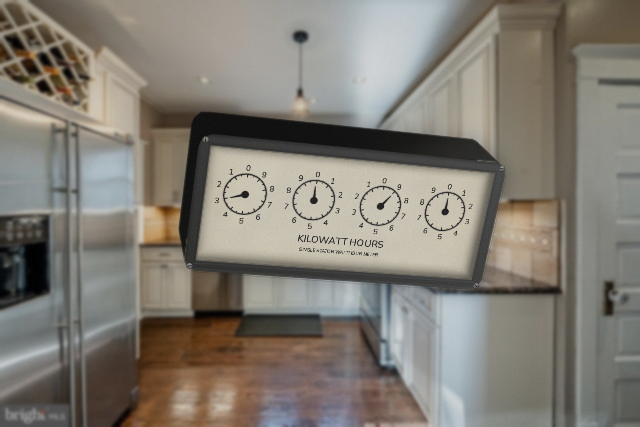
2990,kWh
